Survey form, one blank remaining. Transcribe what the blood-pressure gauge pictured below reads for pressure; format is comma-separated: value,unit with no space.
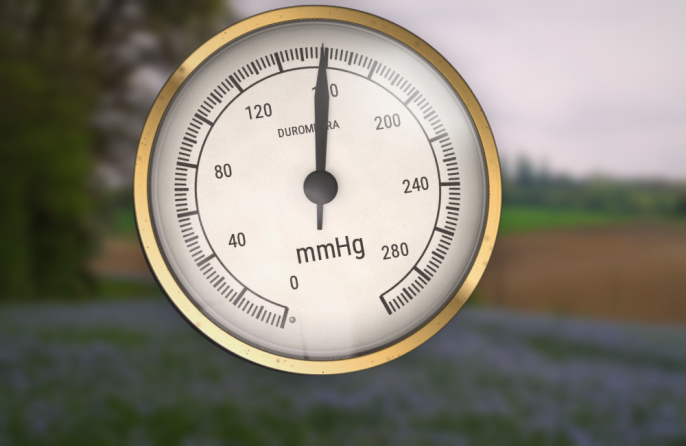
158,mmHg
